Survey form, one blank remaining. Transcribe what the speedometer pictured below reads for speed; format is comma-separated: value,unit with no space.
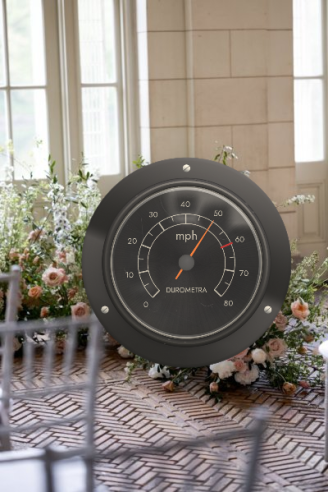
50,mph
